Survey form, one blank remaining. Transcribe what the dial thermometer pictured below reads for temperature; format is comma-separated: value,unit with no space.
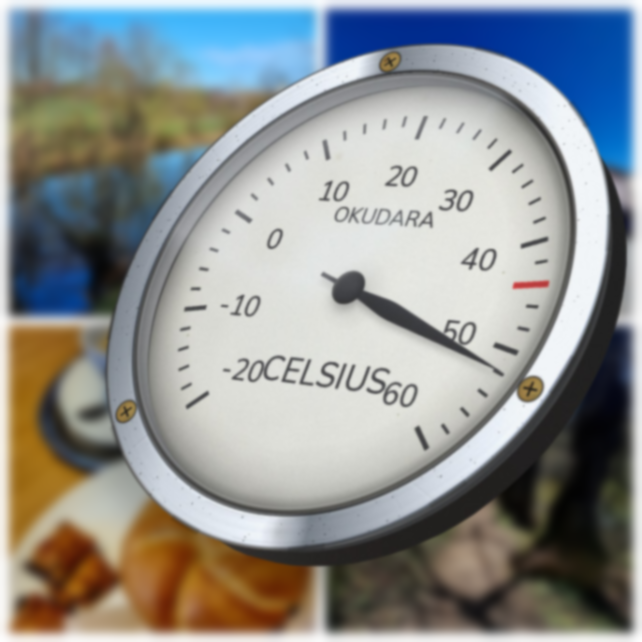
52,°C
